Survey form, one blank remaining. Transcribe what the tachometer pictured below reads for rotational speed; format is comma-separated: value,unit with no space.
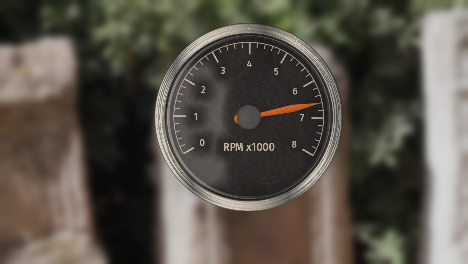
6600,rpm
